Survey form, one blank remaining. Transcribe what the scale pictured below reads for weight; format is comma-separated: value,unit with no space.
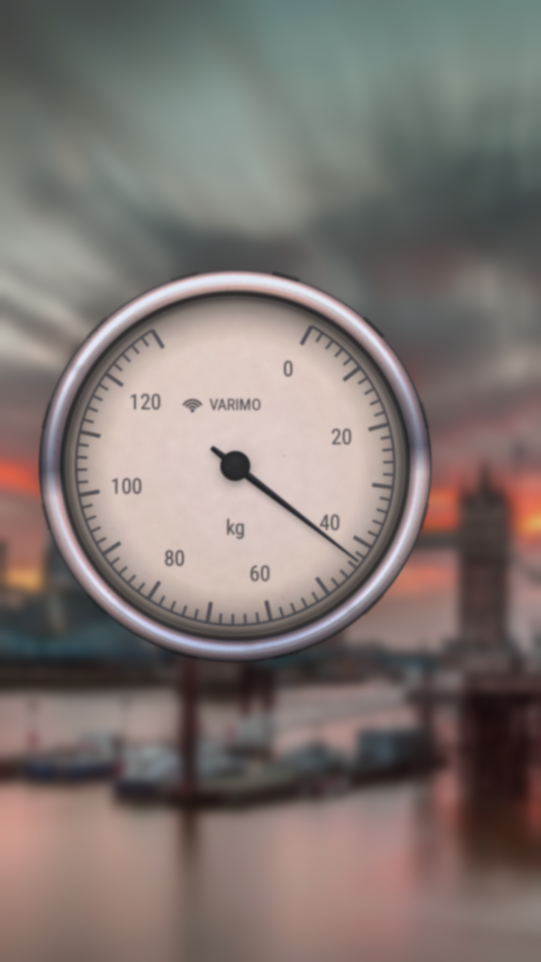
43,kg
